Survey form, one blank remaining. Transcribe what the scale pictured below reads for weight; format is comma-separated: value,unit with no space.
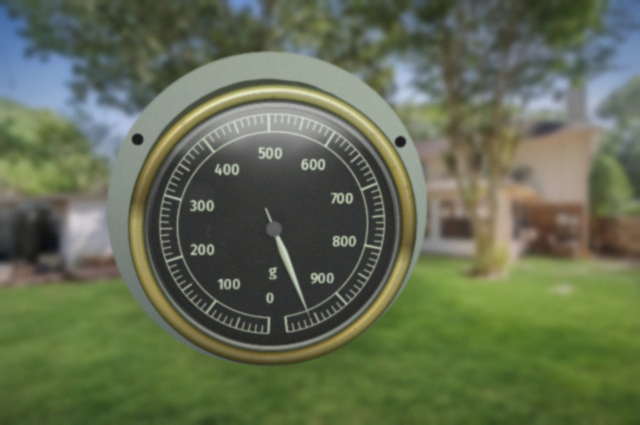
960,g
